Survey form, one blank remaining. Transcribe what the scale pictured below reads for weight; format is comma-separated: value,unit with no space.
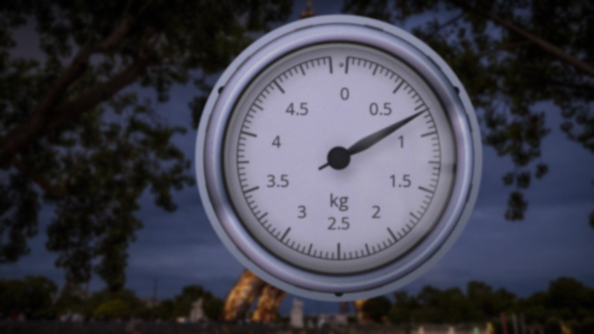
0.8,kg
